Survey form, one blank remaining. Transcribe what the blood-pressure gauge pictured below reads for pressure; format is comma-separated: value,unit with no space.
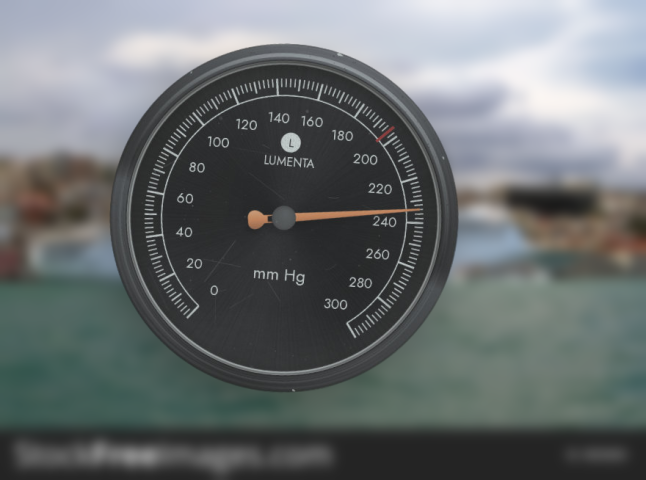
234,mmHg
